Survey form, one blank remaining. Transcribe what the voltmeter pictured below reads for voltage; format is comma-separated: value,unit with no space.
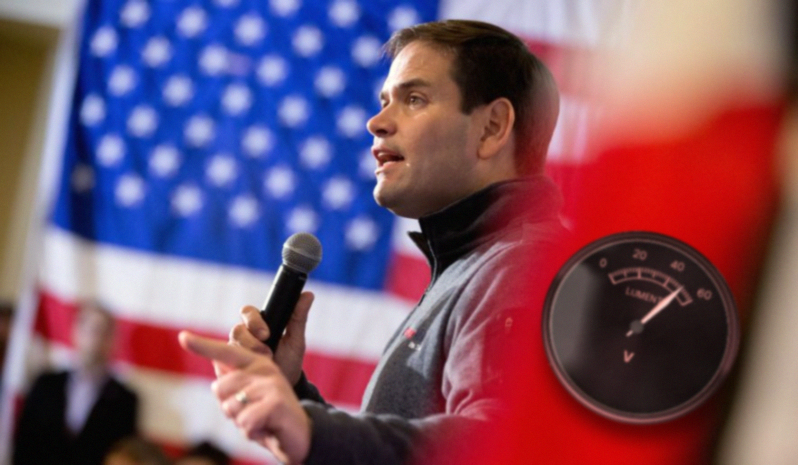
50,V
